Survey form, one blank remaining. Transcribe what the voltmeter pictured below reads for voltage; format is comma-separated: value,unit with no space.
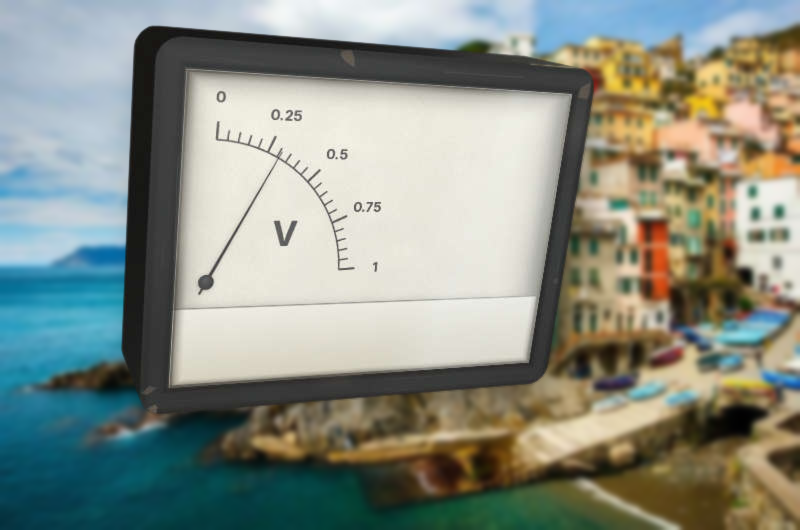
0.3,V
